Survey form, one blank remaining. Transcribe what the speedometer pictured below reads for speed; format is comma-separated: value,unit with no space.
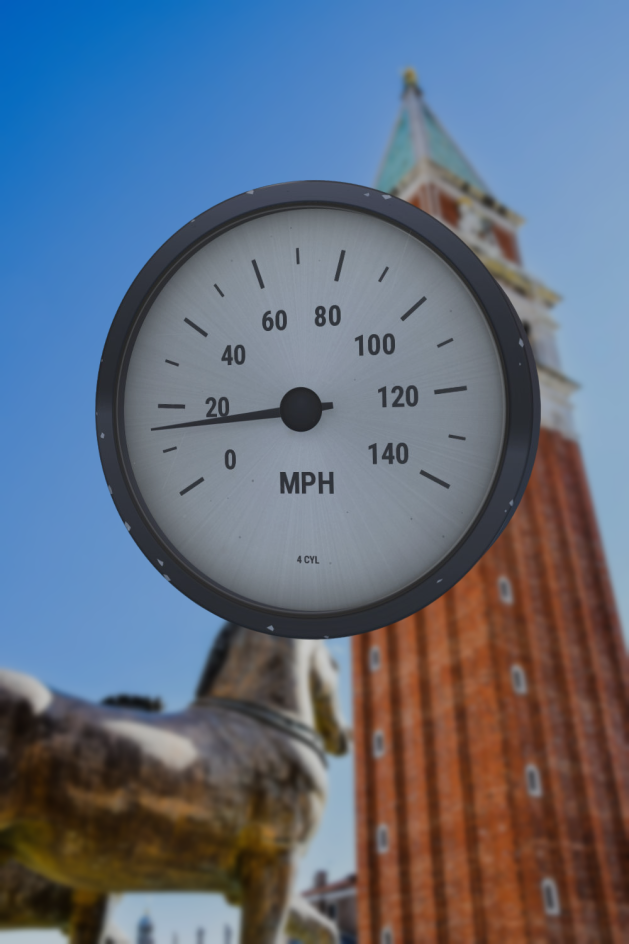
15,mph
